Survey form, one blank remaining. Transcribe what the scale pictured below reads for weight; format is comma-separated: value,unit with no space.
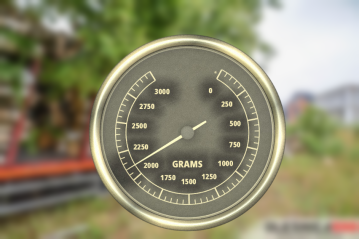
2100,g
